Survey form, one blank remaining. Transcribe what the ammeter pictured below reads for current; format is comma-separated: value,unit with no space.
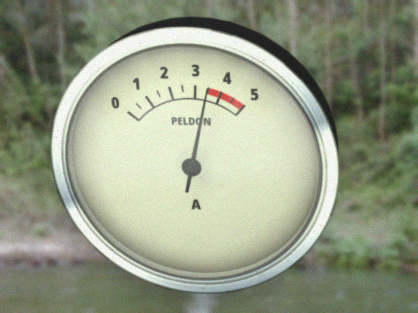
3.5,A
